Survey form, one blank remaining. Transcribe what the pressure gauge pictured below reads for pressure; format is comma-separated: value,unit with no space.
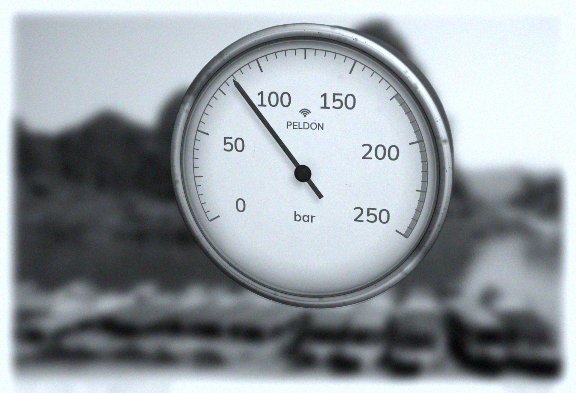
85,bar
